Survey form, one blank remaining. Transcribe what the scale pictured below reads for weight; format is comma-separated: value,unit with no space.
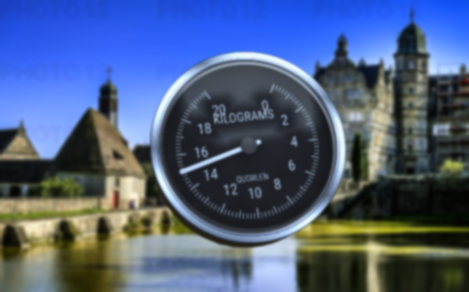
15,kg
